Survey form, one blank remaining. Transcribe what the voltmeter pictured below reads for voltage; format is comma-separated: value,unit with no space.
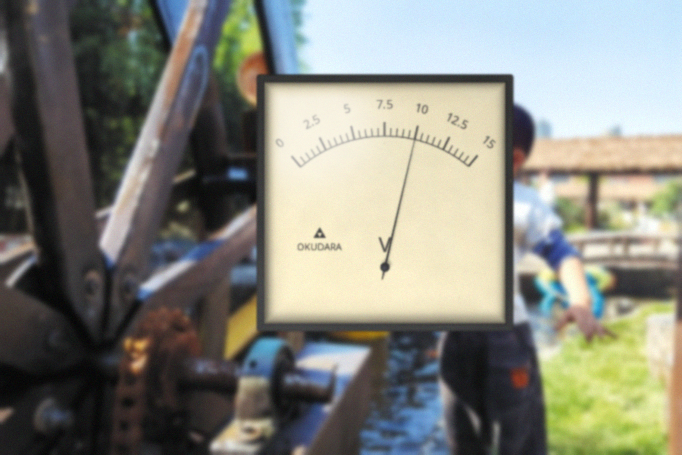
10,V
